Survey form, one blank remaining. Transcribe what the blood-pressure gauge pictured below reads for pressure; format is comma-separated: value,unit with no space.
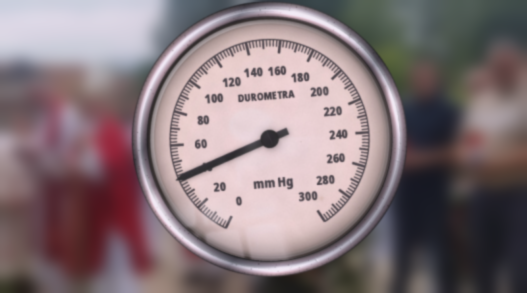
40,mmHg
